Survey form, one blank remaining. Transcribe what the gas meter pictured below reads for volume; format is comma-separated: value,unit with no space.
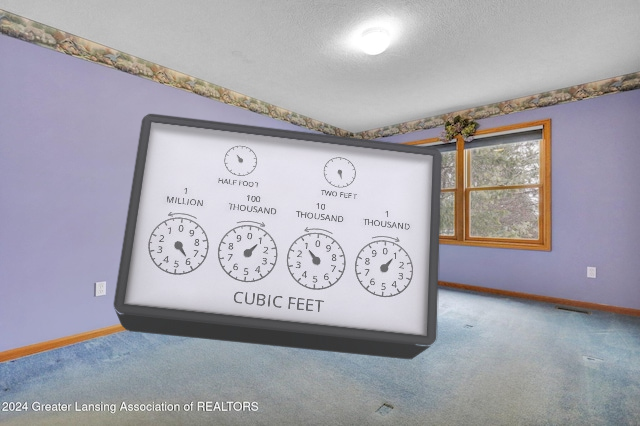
611100,ft³
